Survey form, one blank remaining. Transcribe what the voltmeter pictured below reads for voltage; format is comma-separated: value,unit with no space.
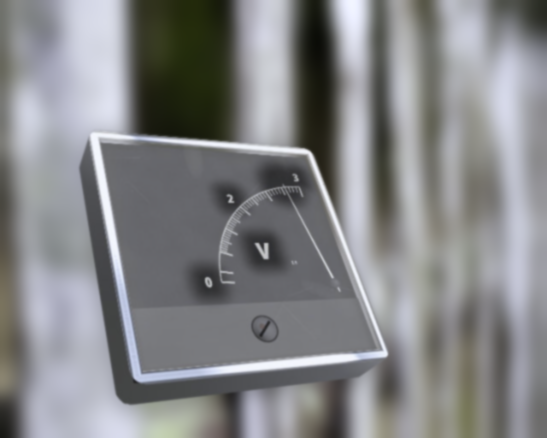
2.75,V
